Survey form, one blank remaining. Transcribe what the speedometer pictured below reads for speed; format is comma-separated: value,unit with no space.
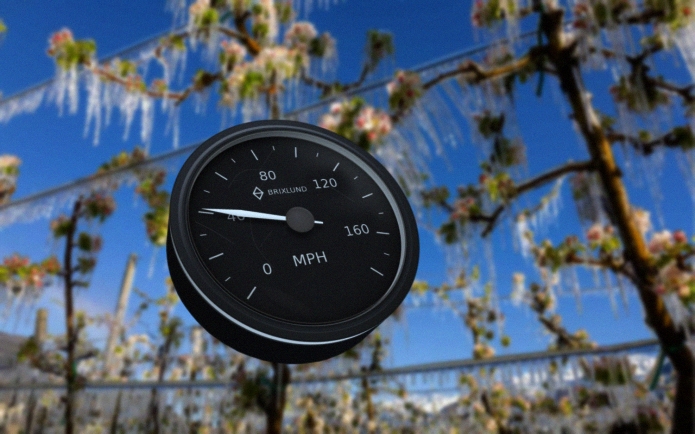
40,mph
